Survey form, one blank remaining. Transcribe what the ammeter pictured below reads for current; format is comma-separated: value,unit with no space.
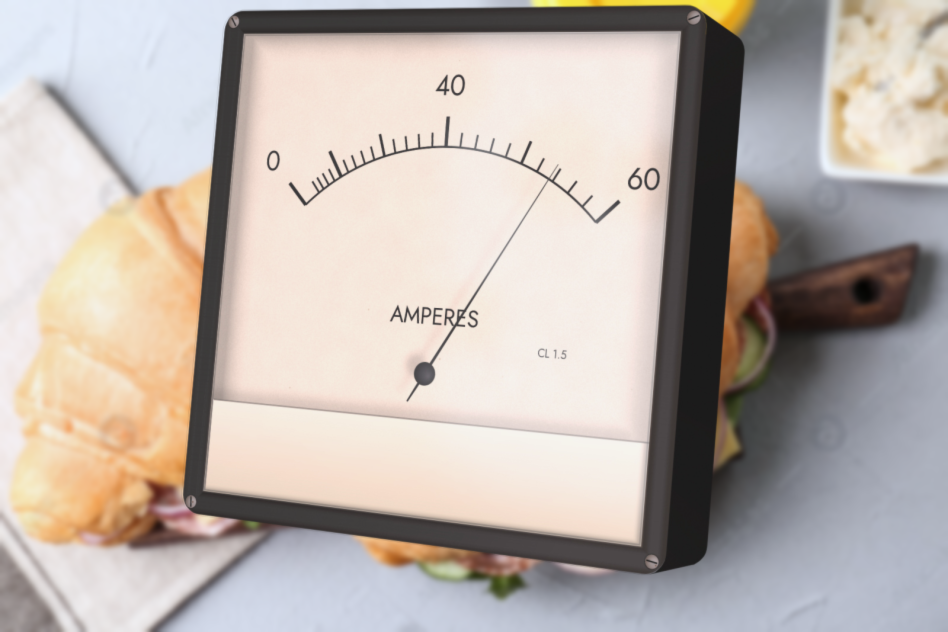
54,A
